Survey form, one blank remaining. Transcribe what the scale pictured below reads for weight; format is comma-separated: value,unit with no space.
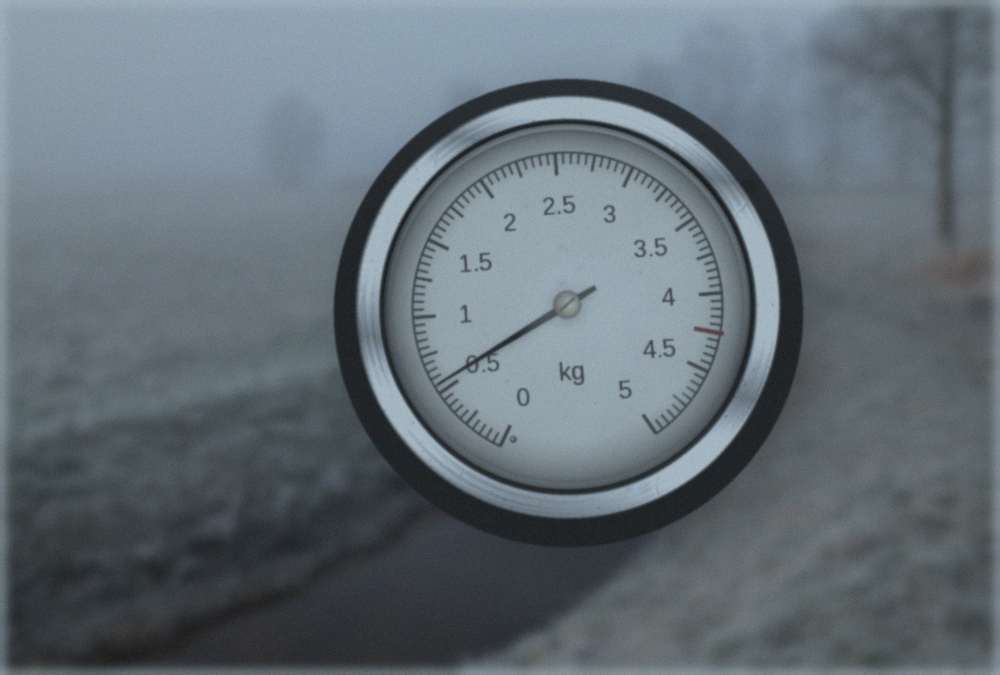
0.55,kg
